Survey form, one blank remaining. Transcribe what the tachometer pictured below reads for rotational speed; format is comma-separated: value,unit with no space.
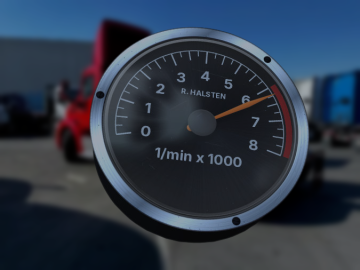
6250,rpm
